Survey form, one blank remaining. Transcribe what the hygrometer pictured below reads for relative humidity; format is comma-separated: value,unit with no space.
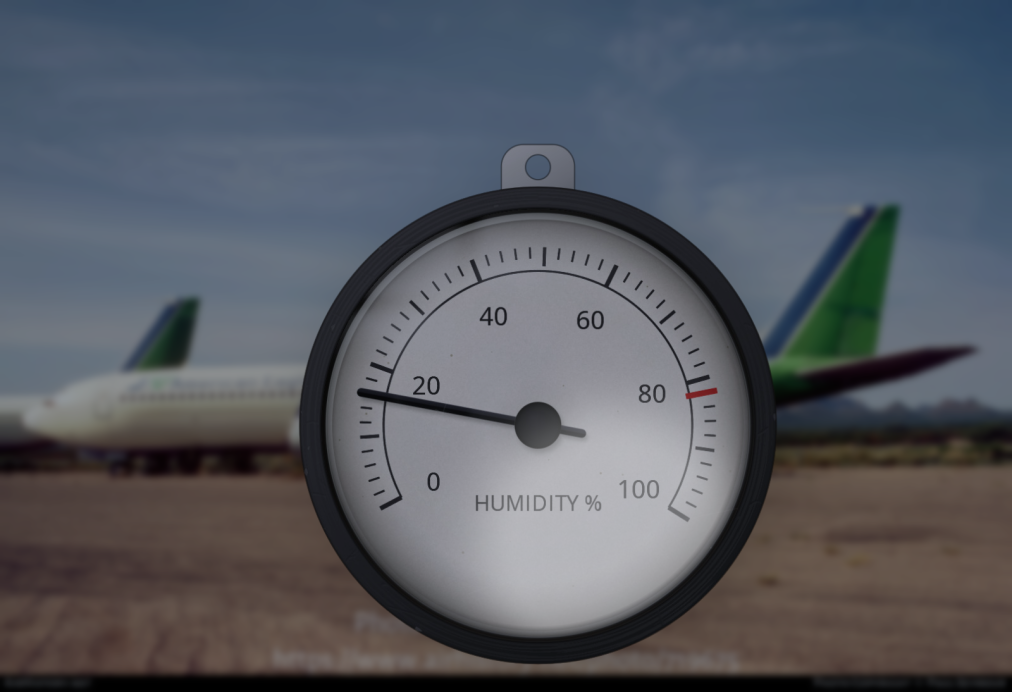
16,%
